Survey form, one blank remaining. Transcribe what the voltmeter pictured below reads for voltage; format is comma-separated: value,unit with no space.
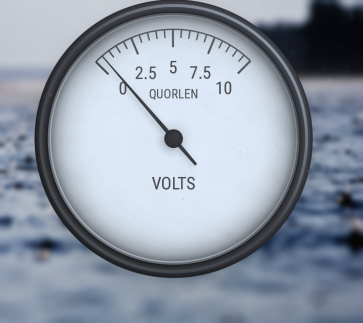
0.5,V
